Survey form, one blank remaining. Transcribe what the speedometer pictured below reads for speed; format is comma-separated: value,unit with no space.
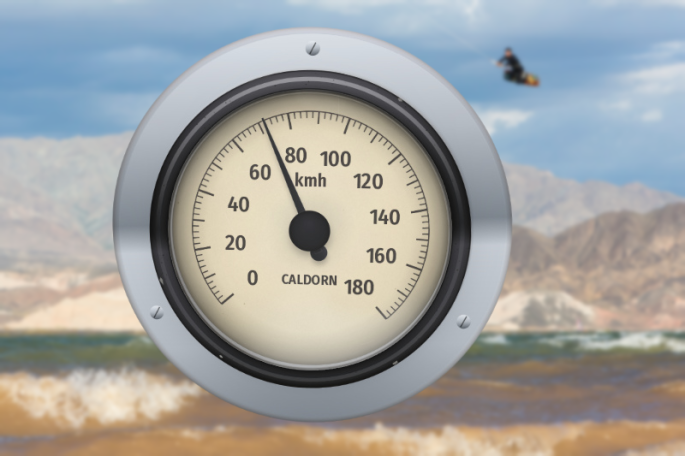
72,km/h
